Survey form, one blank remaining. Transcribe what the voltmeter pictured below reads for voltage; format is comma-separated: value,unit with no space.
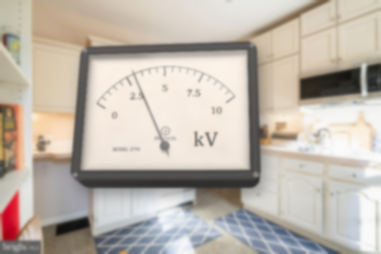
3,kV
